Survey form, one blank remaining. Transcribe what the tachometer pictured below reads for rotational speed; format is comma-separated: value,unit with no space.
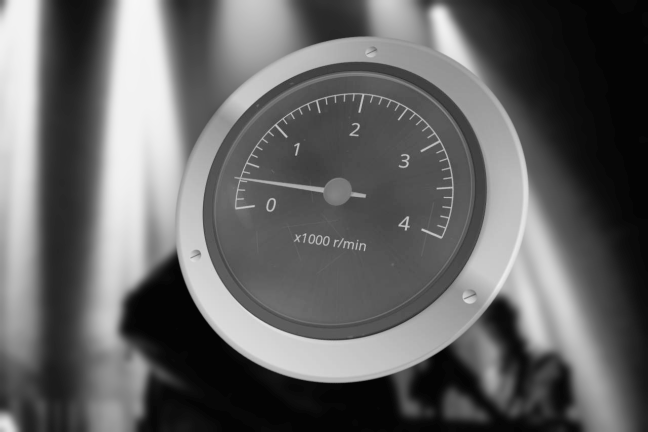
300,rpm
